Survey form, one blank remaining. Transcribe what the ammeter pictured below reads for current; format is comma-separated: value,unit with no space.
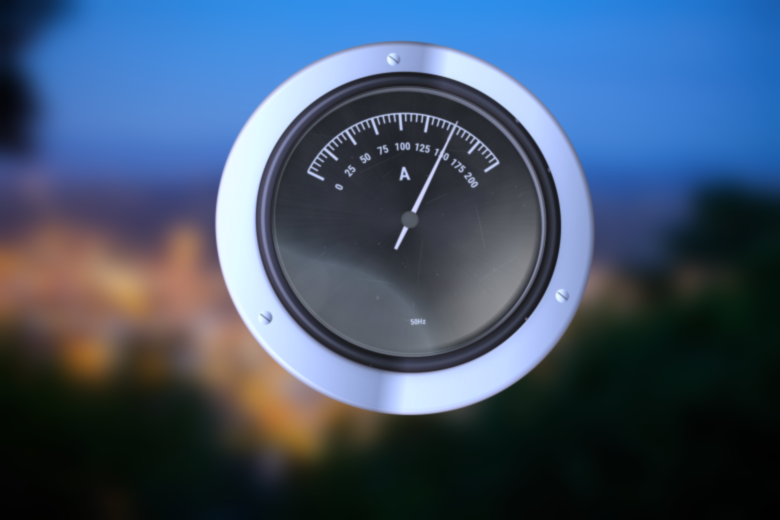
150,A
